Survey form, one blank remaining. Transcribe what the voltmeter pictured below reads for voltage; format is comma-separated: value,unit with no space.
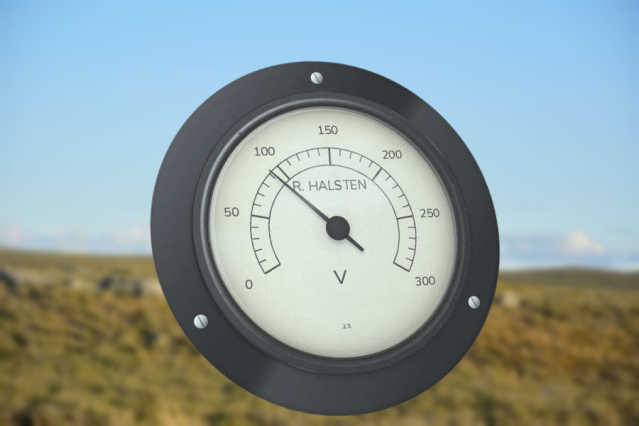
90,V
